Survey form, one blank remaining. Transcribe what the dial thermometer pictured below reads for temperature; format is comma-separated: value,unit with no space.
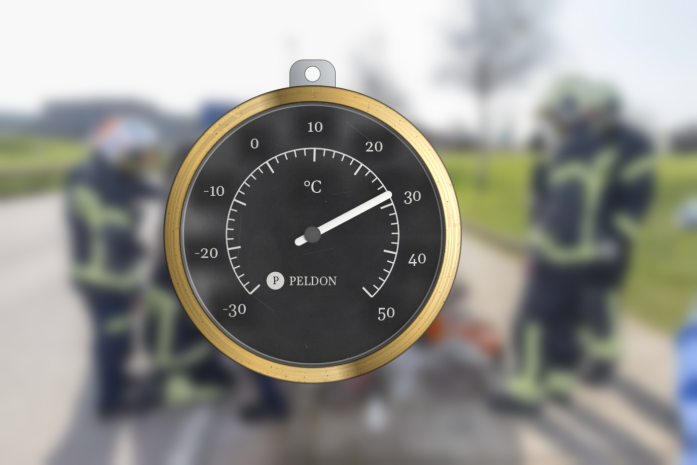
28,°C
